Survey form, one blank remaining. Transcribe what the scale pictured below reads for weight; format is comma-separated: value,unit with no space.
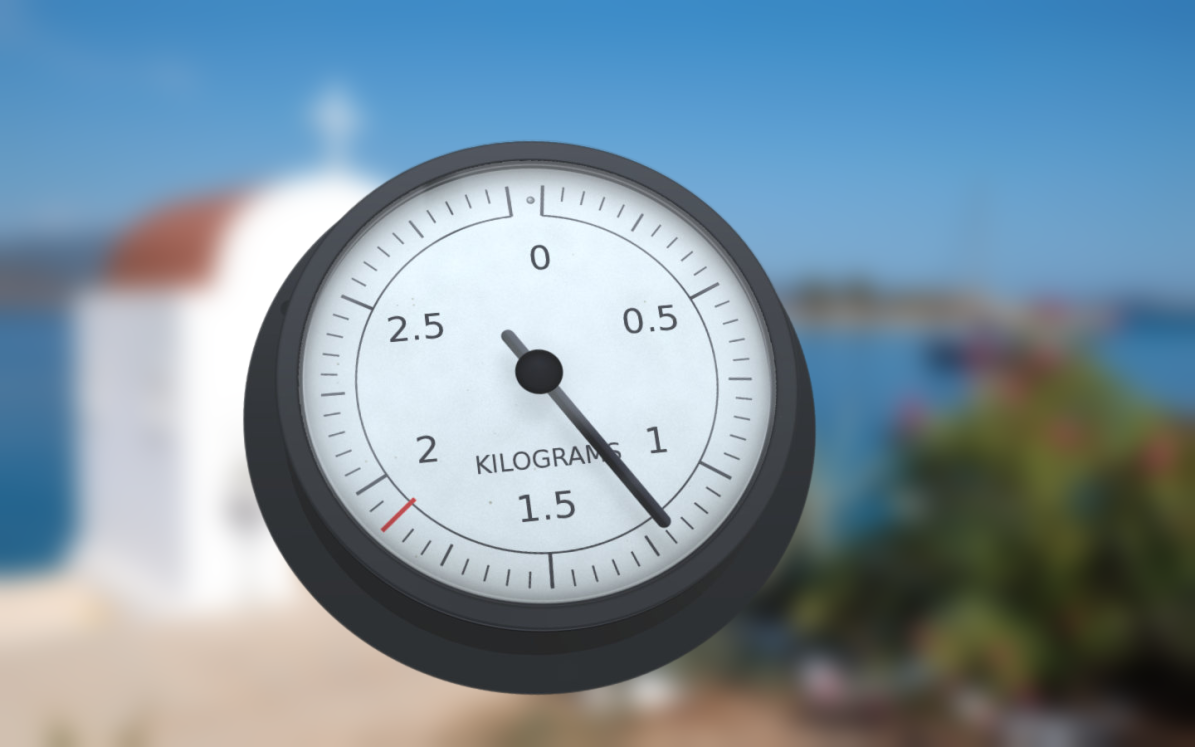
1.2,kg
